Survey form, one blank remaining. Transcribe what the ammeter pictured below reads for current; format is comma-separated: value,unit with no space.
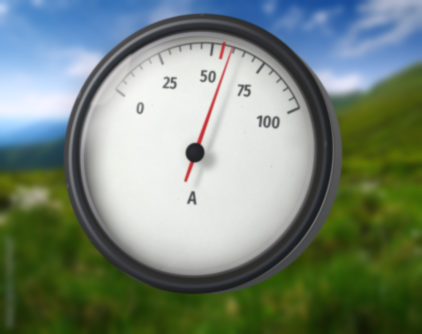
60,A
